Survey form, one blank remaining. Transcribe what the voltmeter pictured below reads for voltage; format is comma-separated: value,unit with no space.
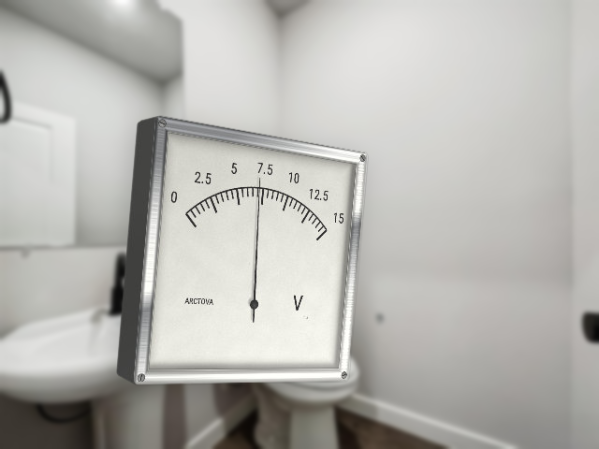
7,V
